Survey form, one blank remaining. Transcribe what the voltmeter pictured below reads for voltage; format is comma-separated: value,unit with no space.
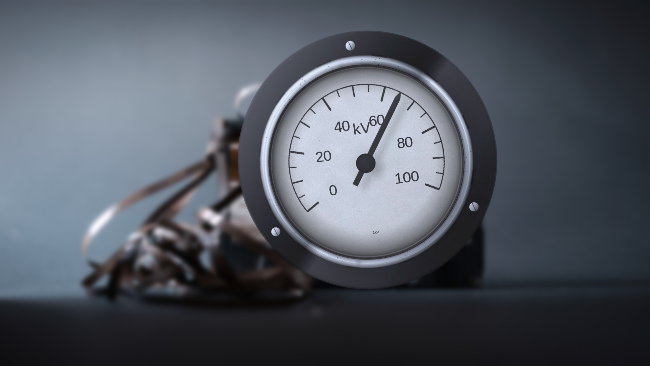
65,kV
